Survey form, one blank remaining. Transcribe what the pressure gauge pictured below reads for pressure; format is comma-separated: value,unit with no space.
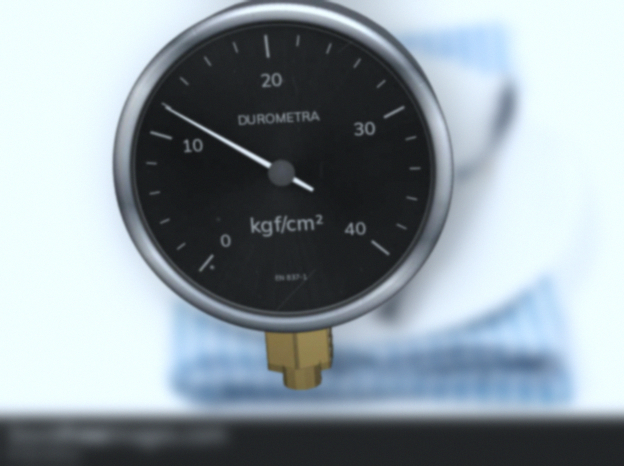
12,kg/cm²
